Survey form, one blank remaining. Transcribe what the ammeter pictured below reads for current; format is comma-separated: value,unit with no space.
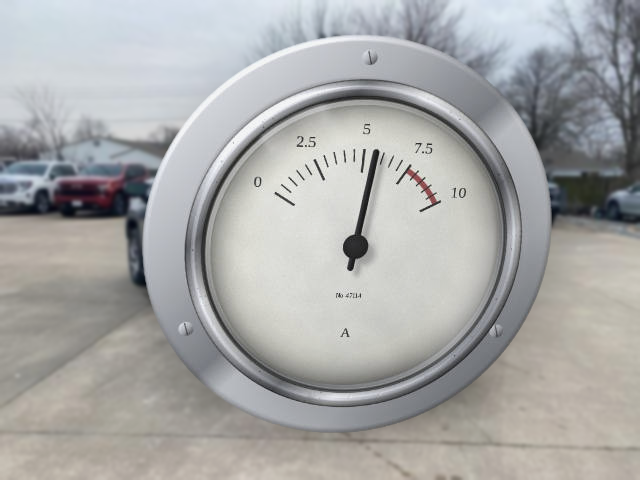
5.5,A
